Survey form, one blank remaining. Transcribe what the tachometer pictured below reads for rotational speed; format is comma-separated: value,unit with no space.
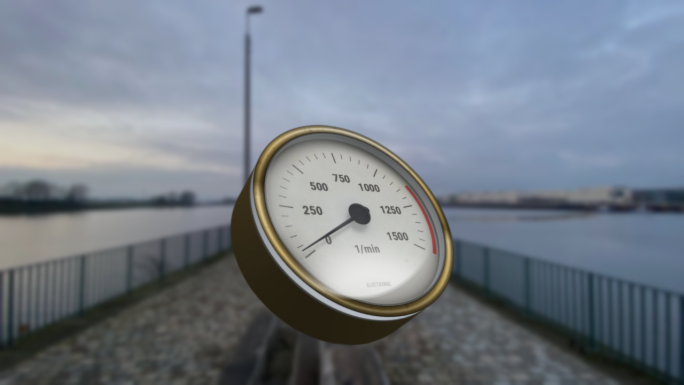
25,rpm
